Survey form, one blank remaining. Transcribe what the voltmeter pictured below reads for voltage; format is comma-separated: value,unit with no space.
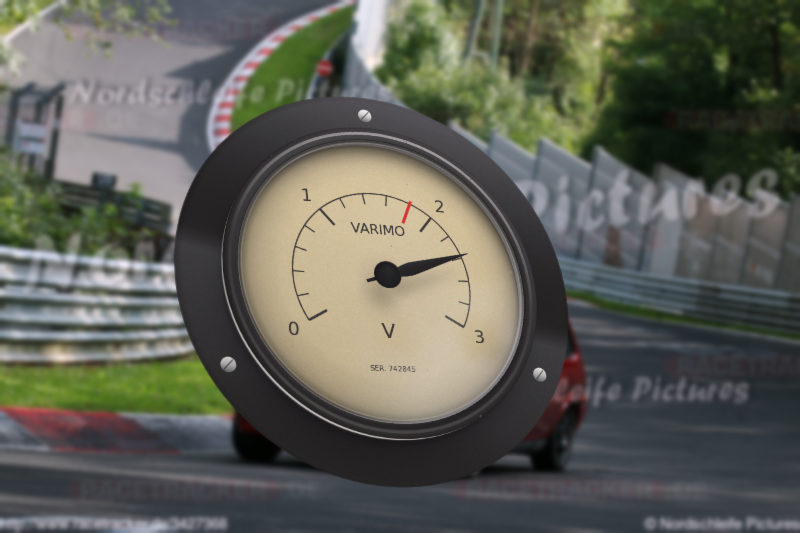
2.4,V
